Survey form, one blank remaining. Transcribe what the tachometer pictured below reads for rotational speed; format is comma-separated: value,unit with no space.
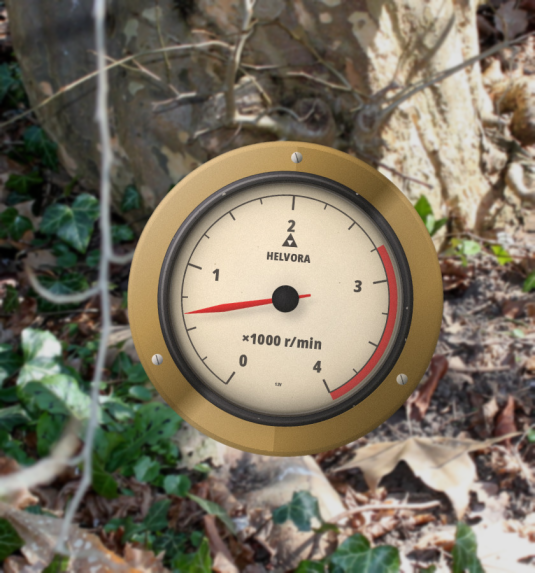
625,rpm
